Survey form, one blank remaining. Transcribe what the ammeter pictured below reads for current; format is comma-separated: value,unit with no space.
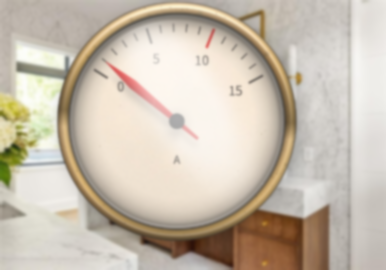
1,A
